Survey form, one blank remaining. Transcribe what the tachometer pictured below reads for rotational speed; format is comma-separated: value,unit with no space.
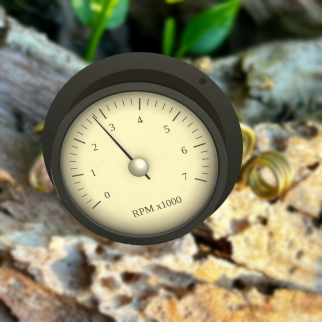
2800,rpm
